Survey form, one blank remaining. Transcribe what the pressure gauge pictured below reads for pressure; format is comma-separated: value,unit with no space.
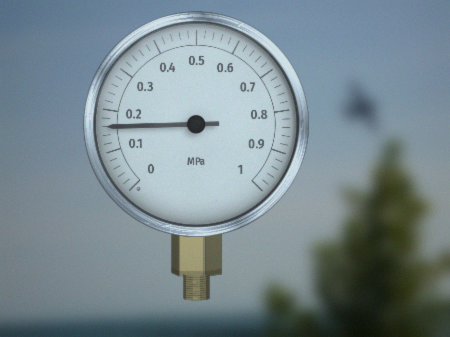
0.16,MPa
